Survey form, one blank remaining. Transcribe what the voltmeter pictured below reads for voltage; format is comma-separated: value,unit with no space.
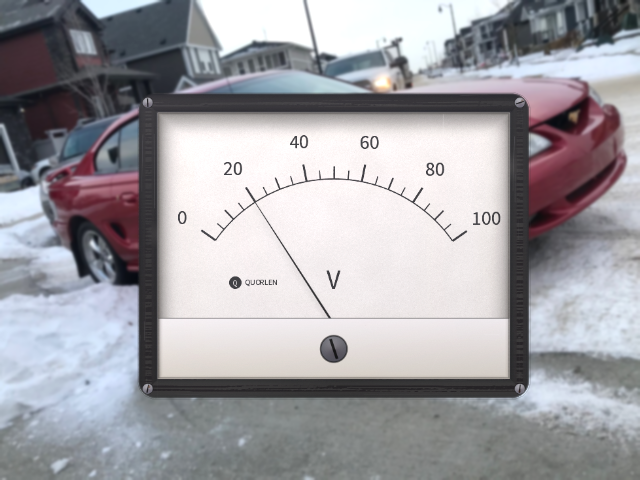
20,V
